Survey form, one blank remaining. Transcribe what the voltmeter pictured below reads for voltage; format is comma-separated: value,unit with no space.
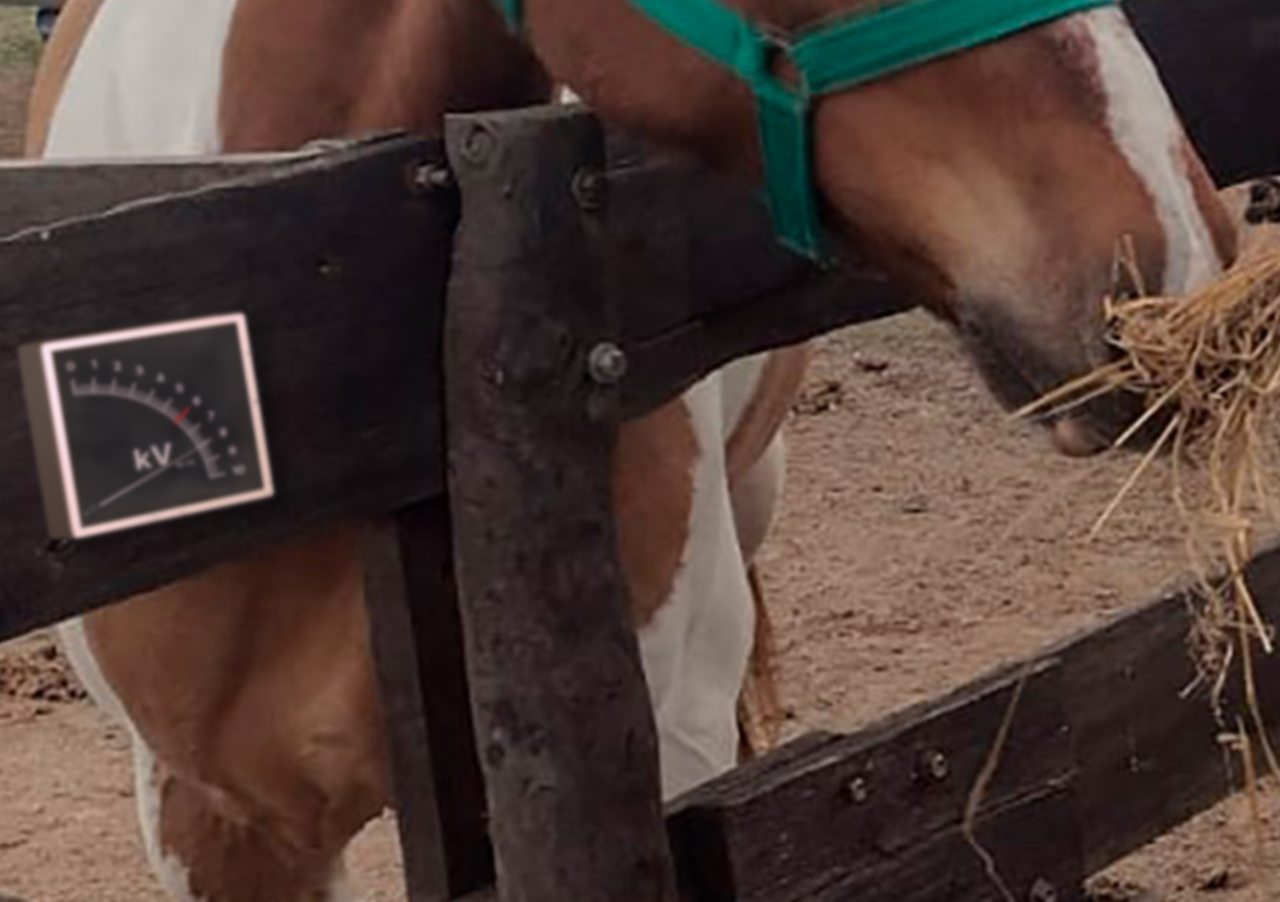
8,kV
